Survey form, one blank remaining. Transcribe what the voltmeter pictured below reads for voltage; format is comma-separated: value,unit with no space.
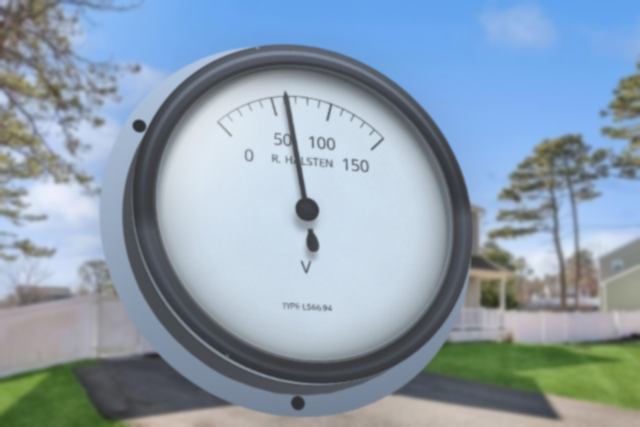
60,V
